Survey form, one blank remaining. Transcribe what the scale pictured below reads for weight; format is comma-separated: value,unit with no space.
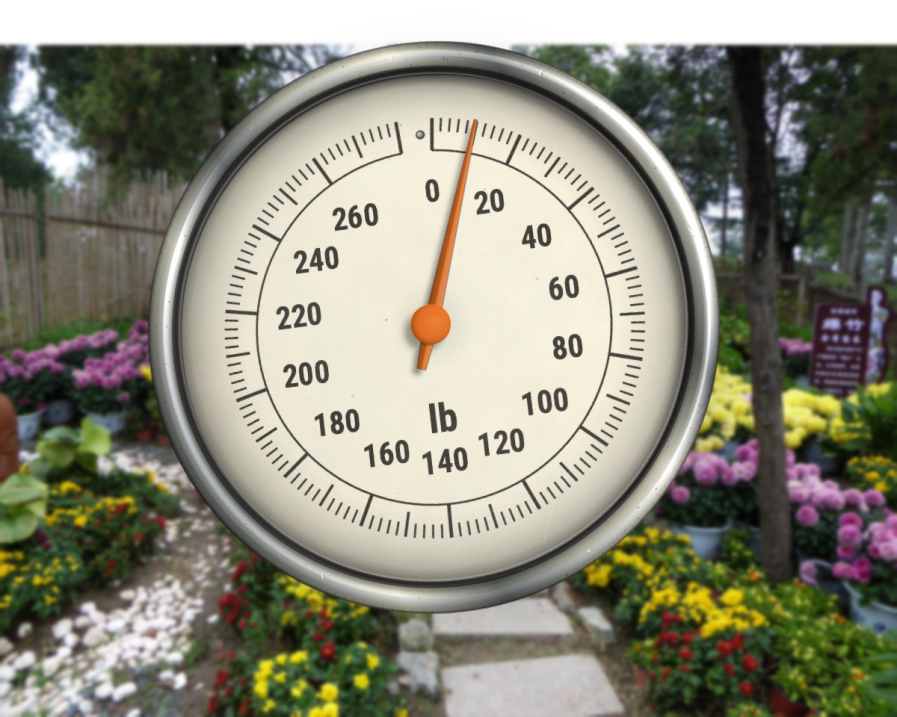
10,lb
